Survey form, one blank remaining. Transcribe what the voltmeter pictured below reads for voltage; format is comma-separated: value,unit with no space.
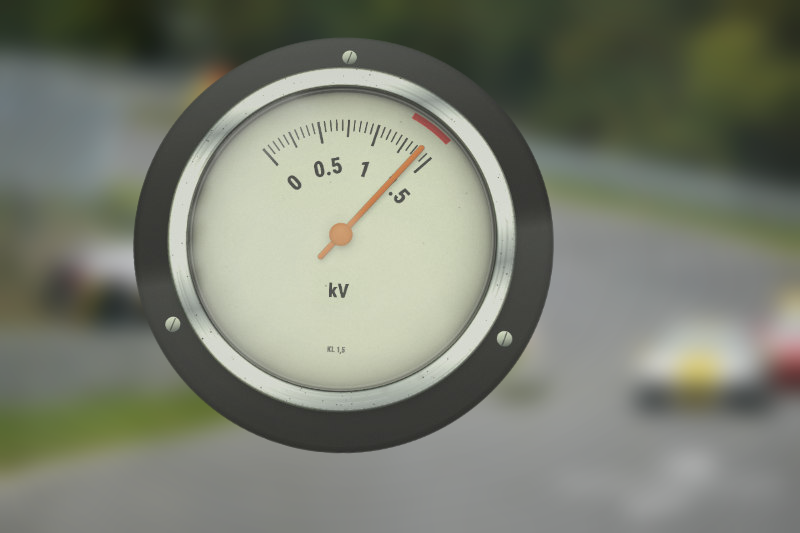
1.4,kV
